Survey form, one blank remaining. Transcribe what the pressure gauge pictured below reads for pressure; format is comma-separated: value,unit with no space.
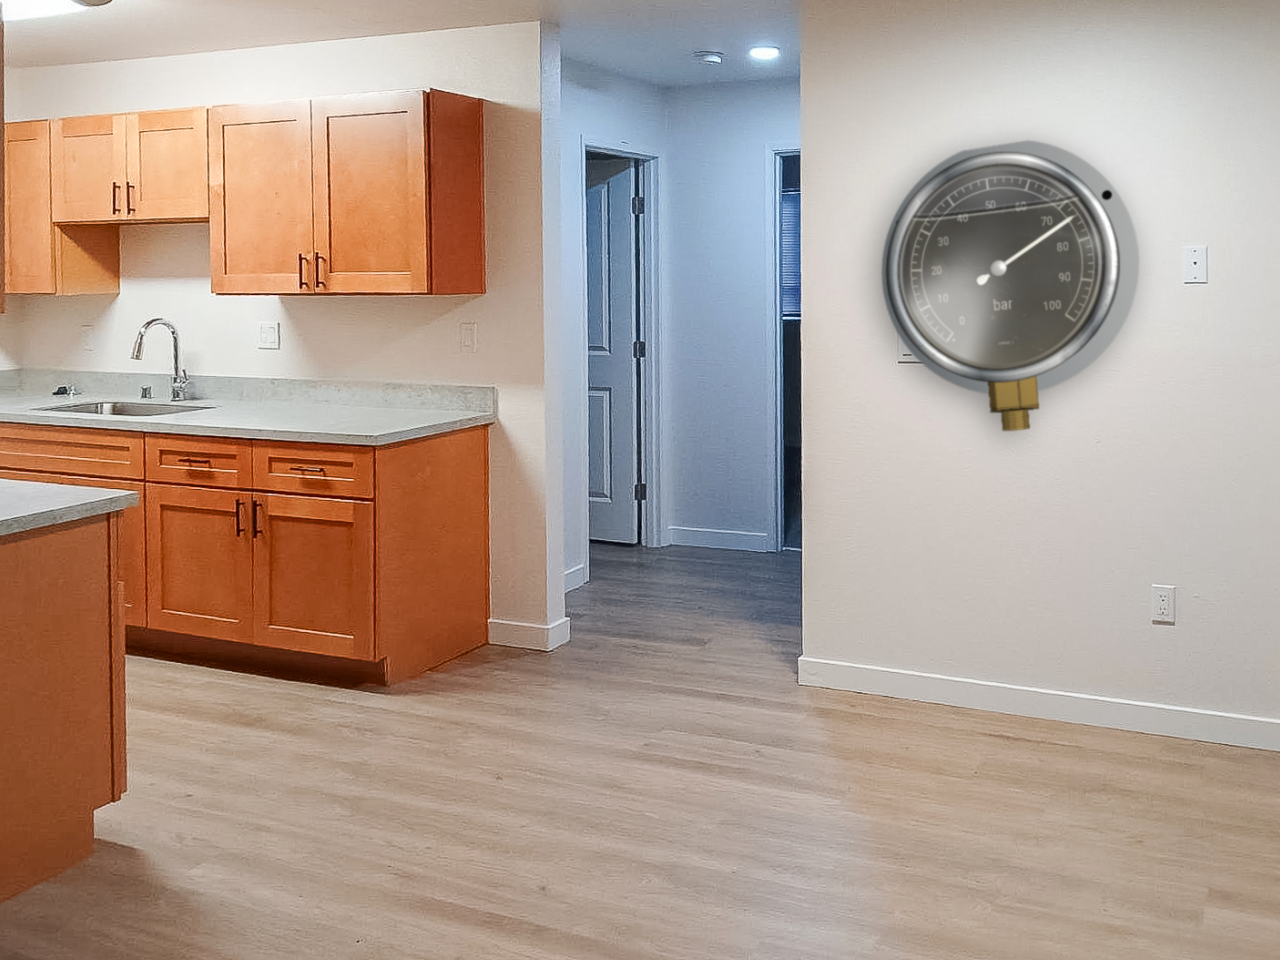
74,bar
